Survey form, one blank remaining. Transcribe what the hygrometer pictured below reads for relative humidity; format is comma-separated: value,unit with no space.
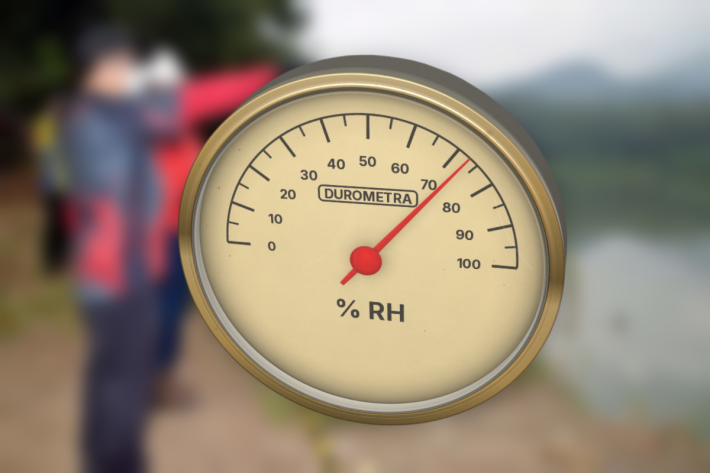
72.5,%
